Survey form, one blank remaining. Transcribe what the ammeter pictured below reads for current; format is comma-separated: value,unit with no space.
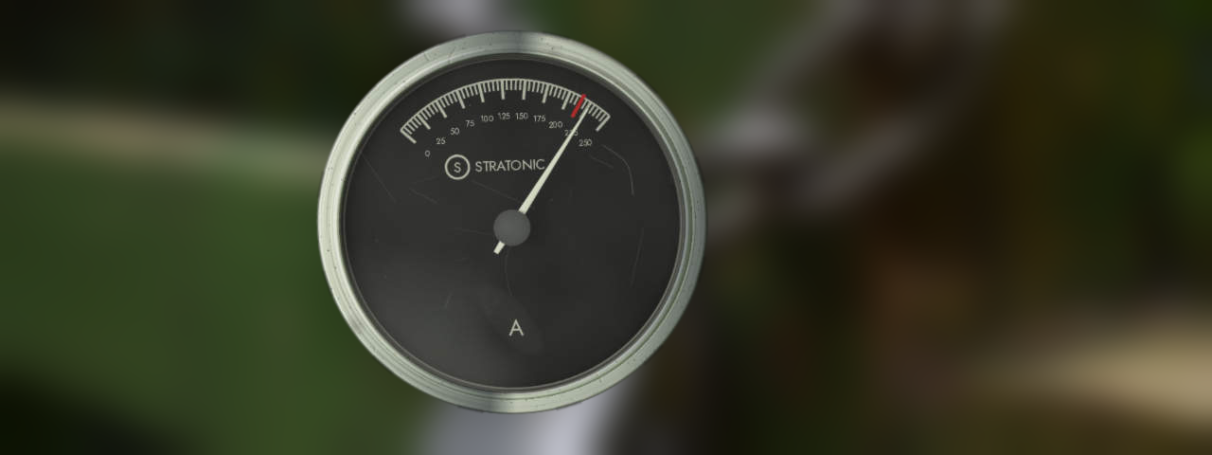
225,A
